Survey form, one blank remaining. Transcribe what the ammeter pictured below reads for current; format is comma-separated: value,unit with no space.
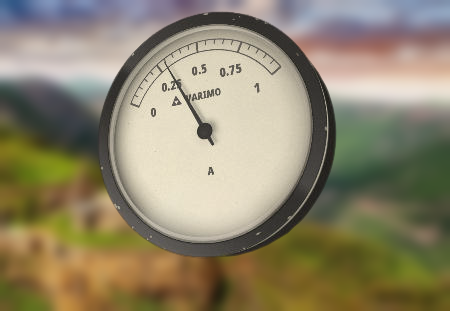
0.3,A
